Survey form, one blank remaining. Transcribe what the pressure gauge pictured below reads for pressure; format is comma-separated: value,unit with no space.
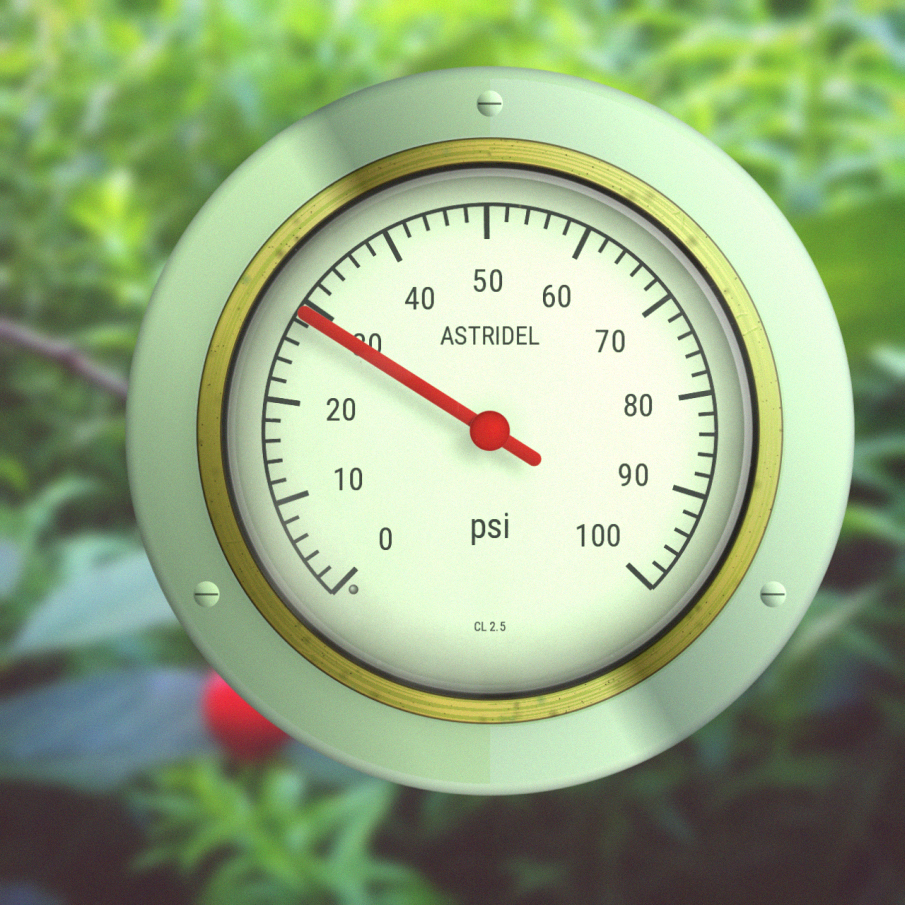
29,psi
